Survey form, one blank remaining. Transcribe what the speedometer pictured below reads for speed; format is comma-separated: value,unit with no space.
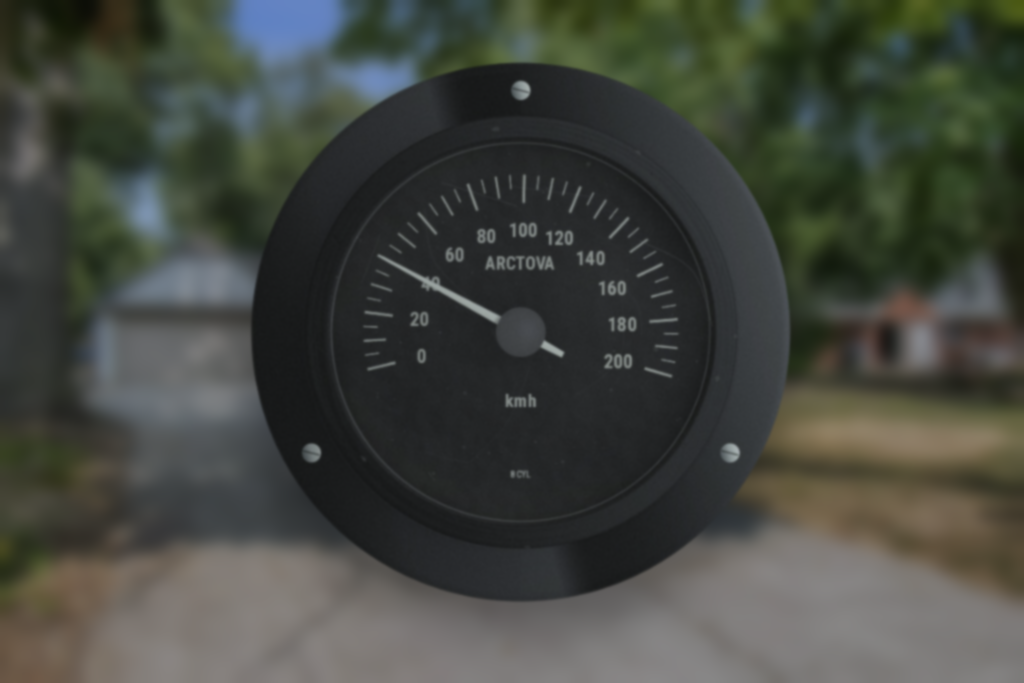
40,km/h
